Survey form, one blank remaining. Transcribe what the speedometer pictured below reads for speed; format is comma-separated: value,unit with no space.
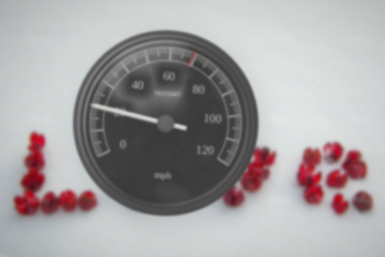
20,mph
